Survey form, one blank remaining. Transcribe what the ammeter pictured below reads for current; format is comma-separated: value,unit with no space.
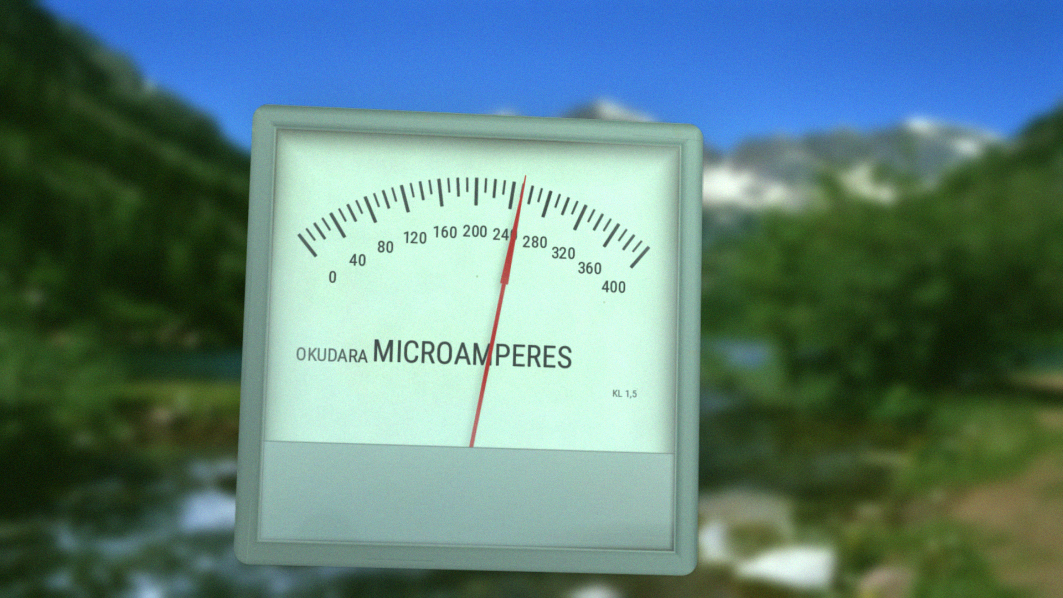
250,µA
